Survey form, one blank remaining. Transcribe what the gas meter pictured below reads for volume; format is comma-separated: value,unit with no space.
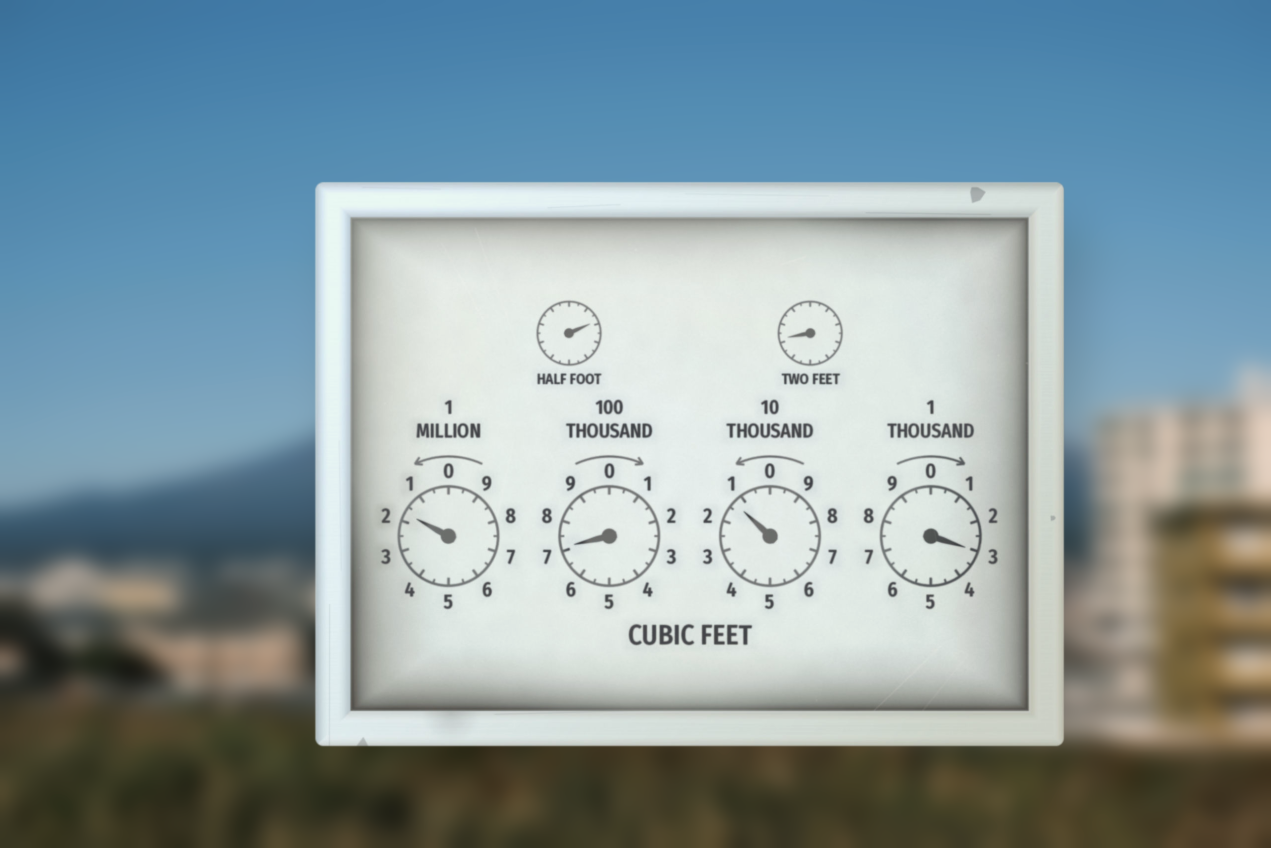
171300,ft³
